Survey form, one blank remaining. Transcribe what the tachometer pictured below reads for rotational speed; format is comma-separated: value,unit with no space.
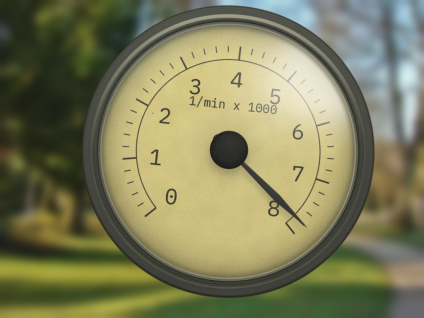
7800,rpm
